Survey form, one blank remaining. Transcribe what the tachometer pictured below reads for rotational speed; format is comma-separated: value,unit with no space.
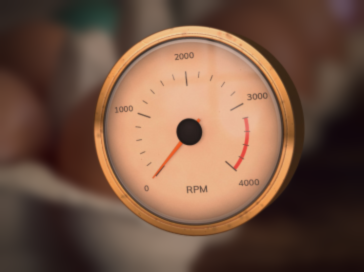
0,rpm
